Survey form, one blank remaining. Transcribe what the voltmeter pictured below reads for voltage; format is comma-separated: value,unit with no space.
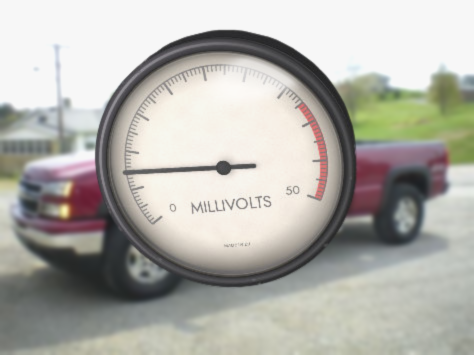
7.5,mV
